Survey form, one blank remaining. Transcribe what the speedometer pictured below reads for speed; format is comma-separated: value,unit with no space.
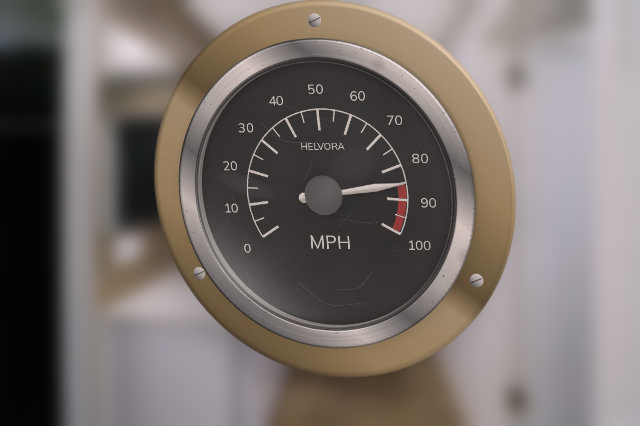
85,mph
